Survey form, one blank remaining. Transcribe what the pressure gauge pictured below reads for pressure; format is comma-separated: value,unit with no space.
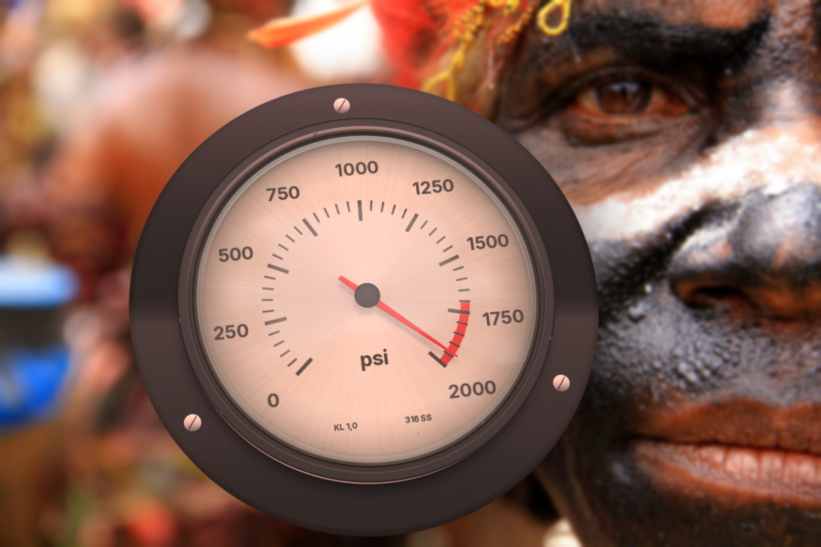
1950,psi
